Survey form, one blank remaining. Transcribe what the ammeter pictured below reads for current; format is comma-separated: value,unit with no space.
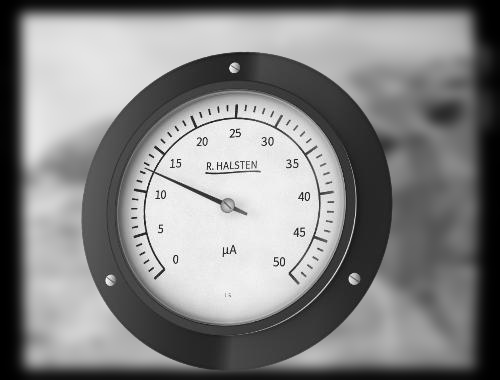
12.5,µA
